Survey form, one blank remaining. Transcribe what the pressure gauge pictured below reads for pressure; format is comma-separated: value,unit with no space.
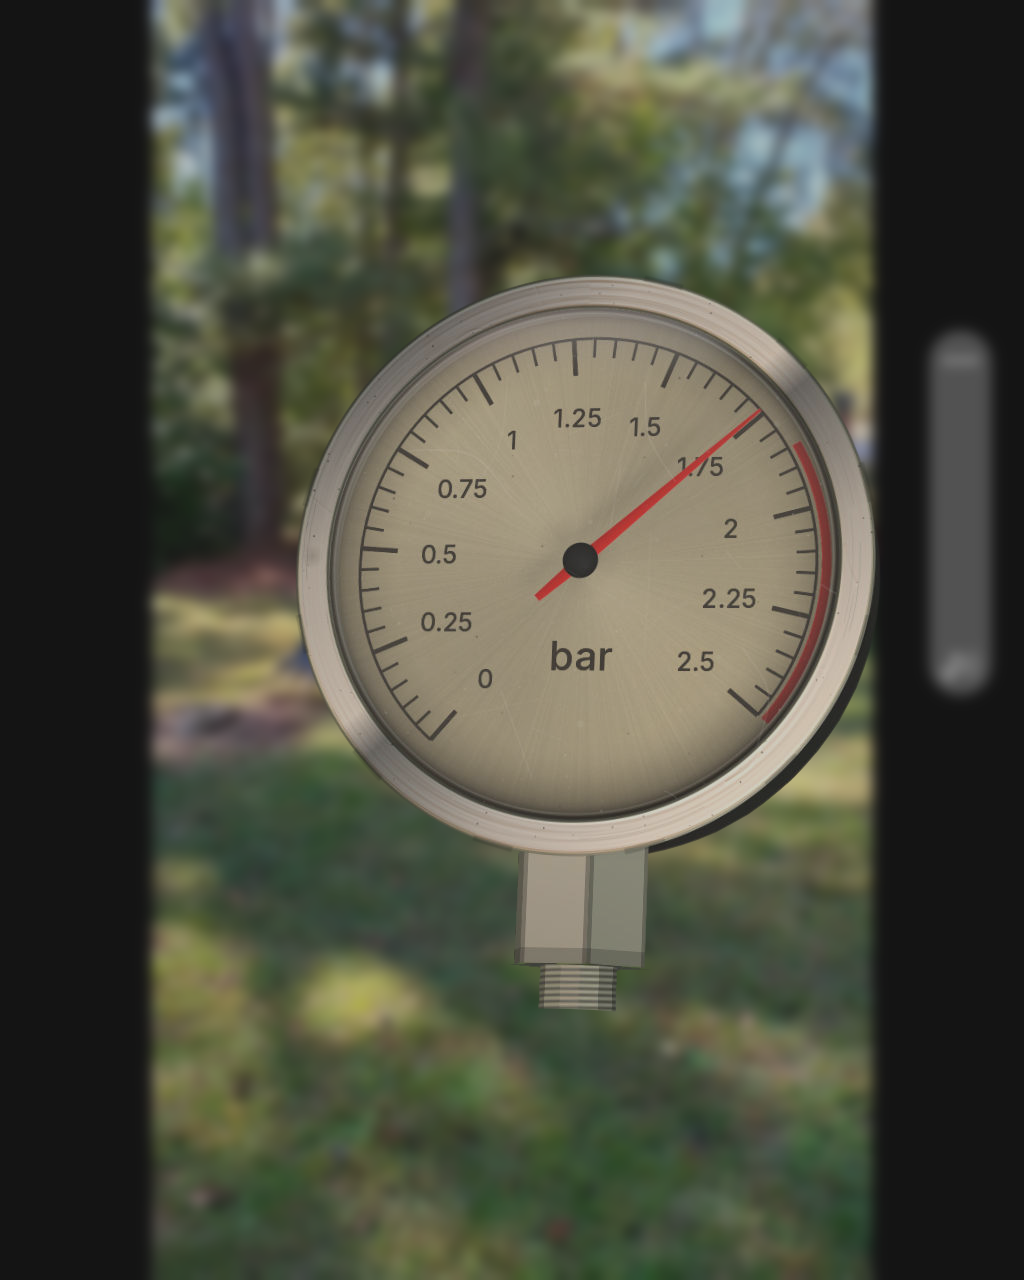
1.75,bar
